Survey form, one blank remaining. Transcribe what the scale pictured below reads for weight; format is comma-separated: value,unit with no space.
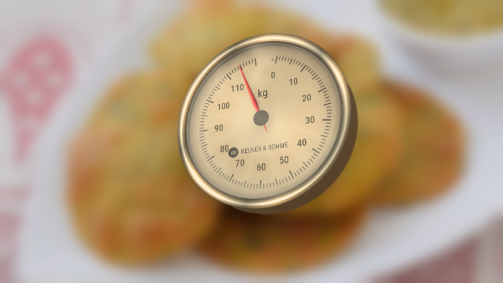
115,kg
